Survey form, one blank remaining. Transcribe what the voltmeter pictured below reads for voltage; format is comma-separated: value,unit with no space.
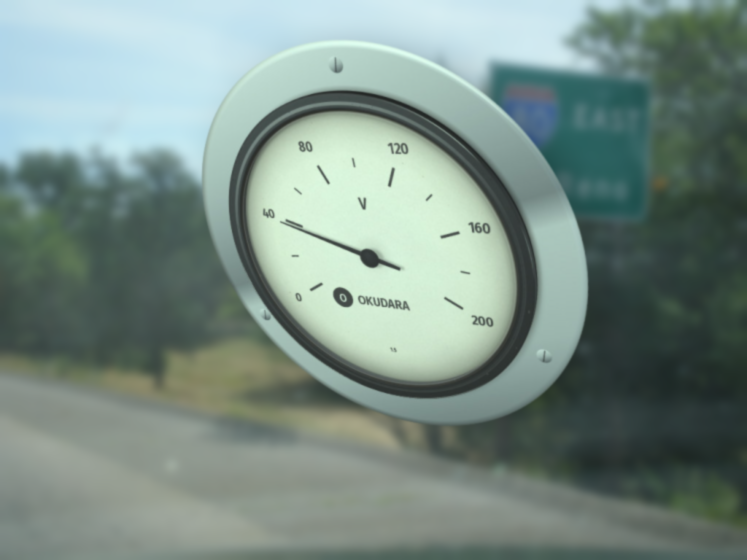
40,V
